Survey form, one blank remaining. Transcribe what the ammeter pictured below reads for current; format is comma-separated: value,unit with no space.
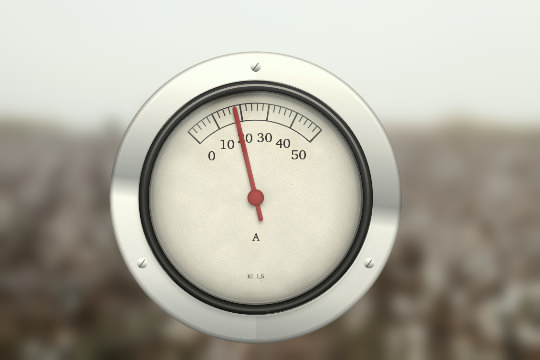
18,A
